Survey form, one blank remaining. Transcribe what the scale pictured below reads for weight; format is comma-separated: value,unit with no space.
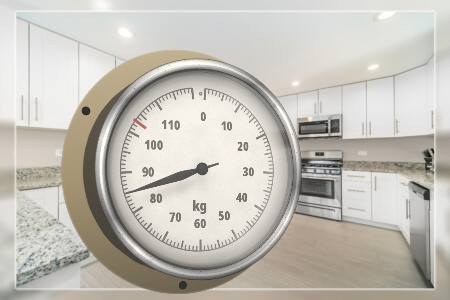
85,kg
